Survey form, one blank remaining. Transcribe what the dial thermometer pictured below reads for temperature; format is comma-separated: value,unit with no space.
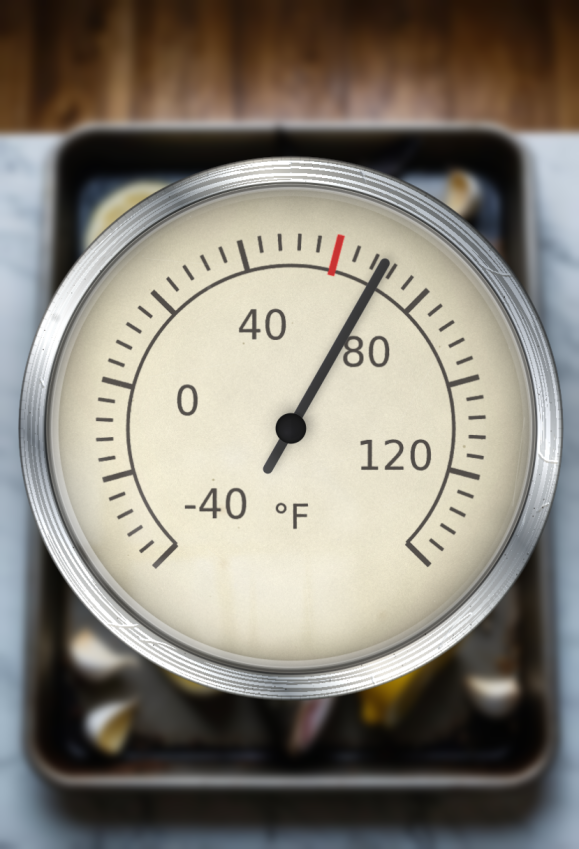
70,°F
